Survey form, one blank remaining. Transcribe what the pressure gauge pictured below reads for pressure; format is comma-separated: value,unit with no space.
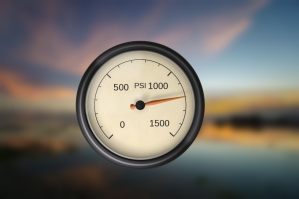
1200,psi
